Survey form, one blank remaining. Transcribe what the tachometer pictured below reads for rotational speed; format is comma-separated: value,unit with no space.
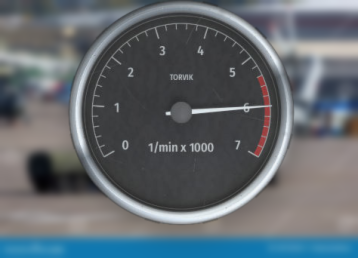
6000,rpm
